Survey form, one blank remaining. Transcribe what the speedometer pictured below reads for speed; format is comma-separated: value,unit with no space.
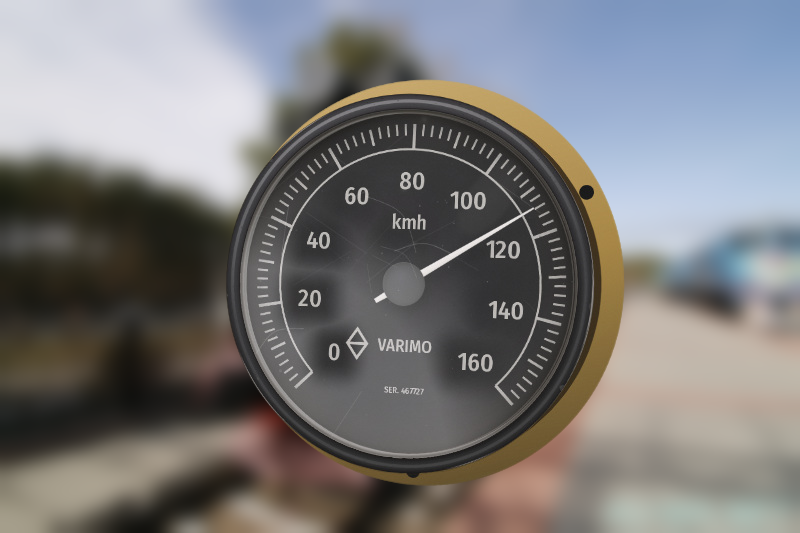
114,km/h
